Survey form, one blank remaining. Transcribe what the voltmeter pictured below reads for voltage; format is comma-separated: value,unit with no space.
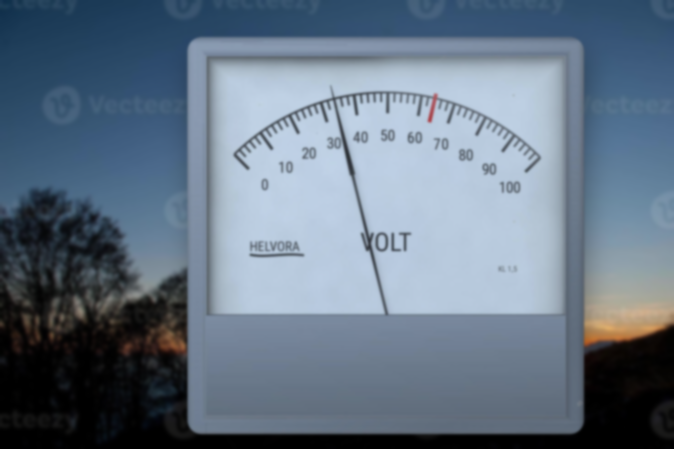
34,V
